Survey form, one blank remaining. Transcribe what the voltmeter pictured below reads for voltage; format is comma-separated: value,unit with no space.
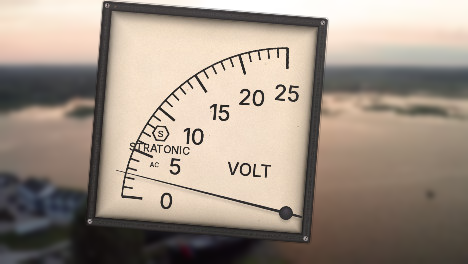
2.5,V
